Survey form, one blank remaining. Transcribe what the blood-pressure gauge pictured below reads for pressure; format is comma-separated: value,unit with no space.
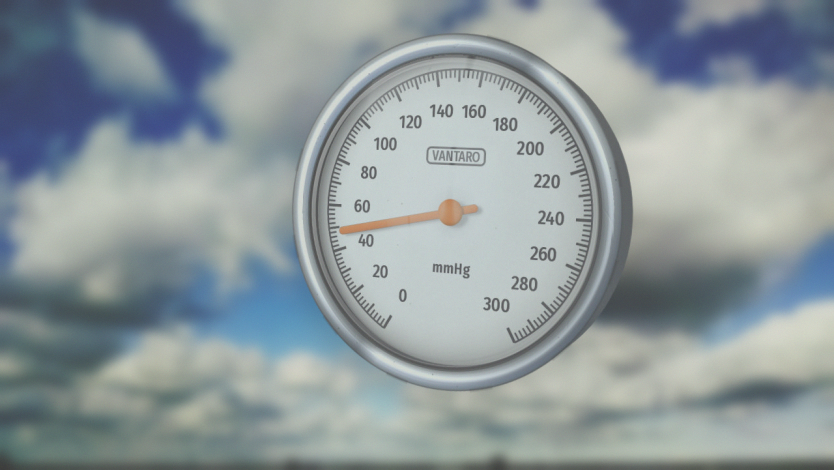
48,mmHg
